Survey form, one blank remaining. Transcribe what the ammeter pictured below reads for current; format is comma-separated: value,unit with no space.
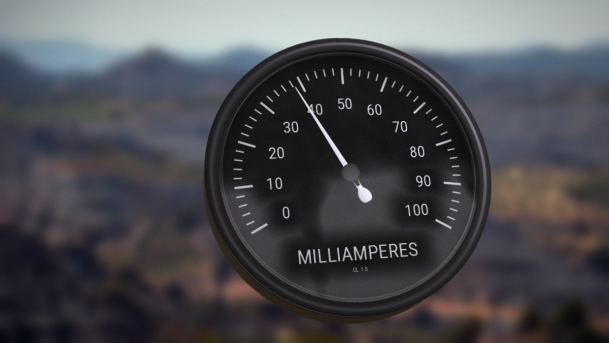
38,mA
